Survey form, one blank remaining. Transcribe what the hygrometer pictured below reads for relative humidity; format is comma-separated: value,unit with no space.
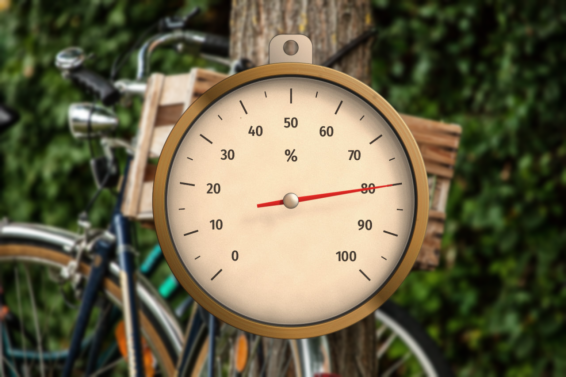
80,%
